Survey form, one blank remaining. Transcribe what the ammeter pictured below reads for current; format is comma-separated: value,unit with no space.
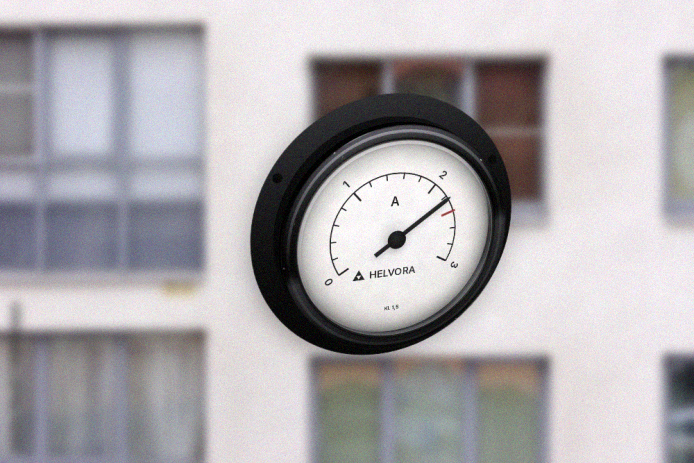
2.2,A
